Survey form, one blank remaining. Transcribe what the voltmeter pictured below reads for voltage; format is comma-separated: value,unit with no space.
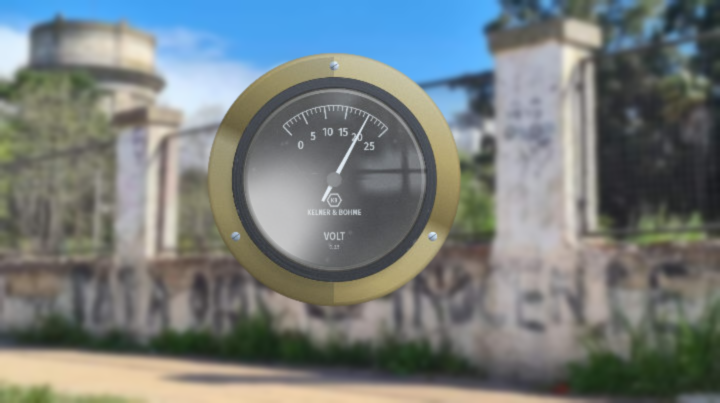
20,V
